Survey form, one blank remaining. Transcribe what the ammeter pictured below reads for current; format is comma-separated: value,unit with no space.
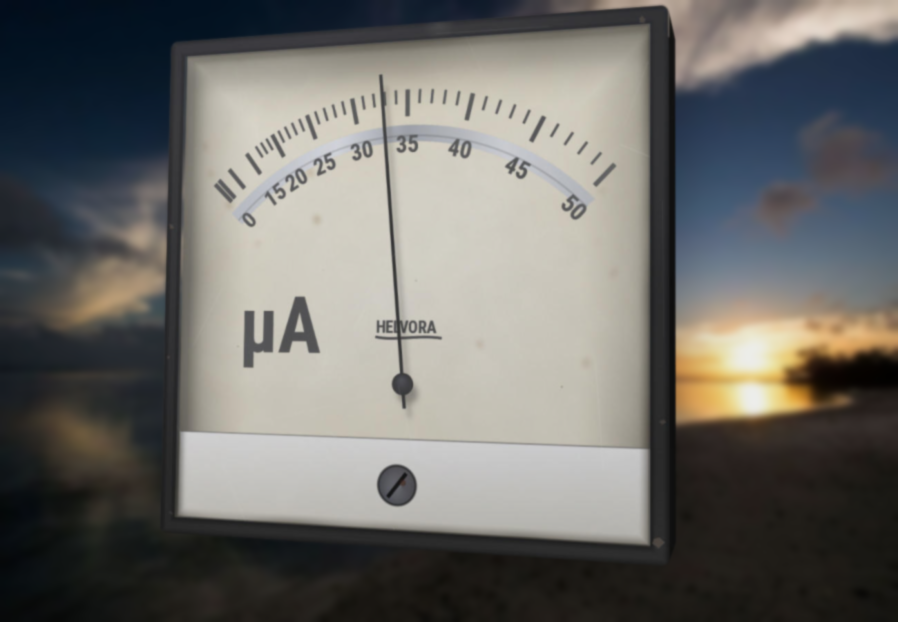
33,µA
